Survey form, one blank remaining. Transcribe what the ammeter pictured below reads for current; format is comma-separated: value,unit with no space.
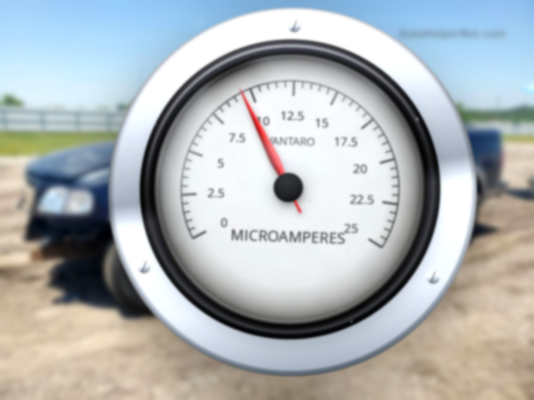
9.5,µA
